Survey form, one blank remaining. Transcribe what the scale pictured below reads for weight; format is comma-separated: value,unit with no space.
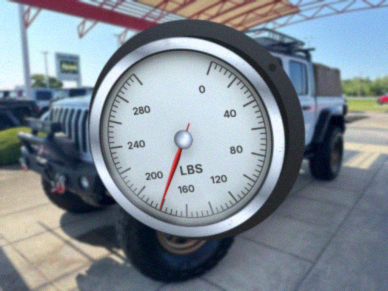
180,lb
